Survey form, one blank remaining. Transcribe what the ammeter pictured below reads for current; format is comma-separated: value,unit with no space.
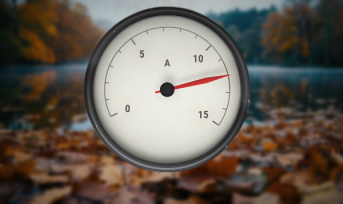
12,A
